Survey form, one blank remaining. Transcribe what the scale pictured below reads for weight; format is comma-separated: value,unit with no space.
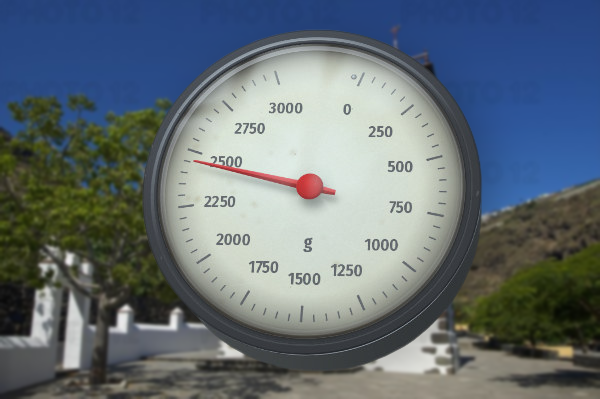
2450,g
